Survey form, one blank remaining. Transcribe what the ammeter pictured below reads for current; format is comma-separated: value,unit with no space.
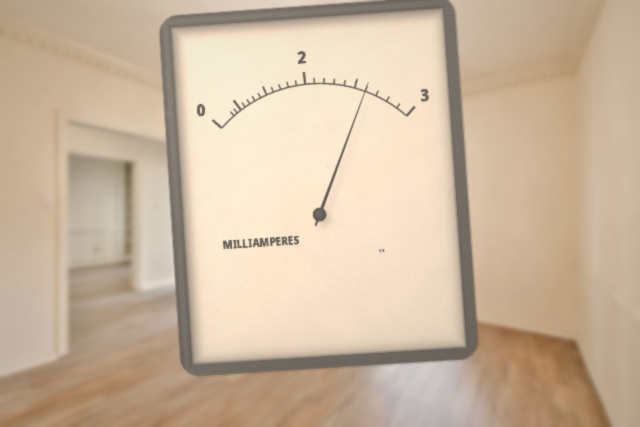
2.6,mA
